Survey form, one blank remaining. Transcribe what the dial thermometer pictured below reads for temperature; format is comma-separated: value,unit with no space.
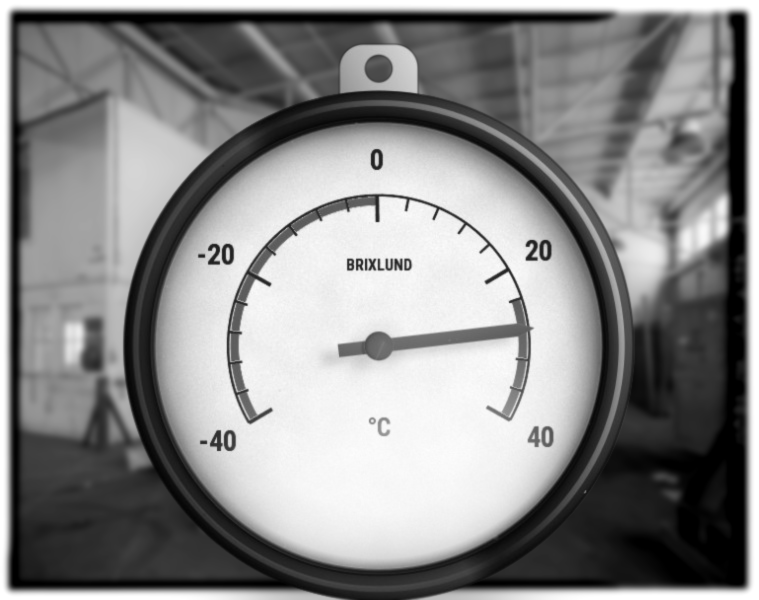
28,°C
